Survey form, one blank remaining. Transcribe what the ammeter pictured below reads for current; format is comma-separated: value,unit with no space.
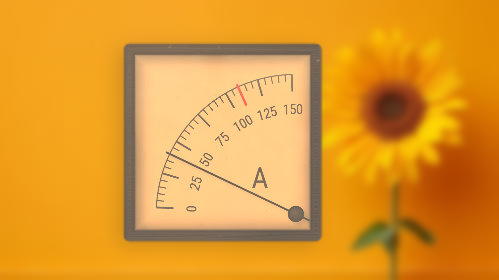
40,A
